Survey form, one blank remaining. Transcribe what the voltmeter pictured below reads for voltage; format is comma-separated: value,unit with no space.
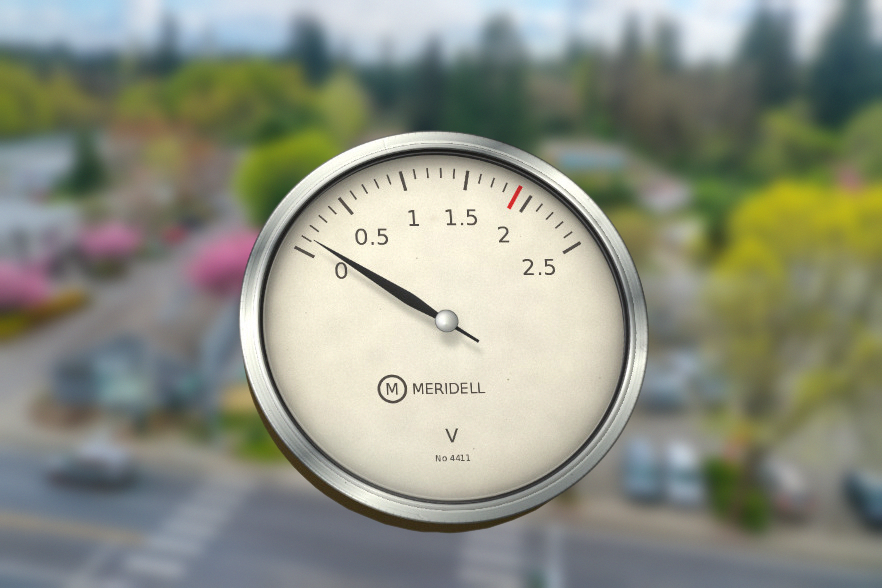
0.1,V
